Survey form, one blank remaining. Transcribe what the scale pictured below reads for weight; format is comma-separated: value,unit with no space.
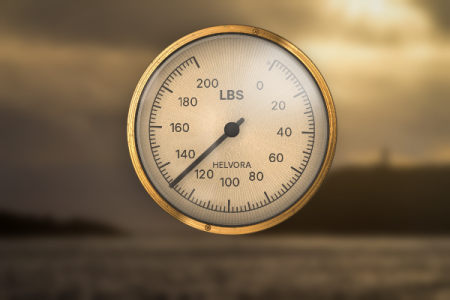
130,lb
